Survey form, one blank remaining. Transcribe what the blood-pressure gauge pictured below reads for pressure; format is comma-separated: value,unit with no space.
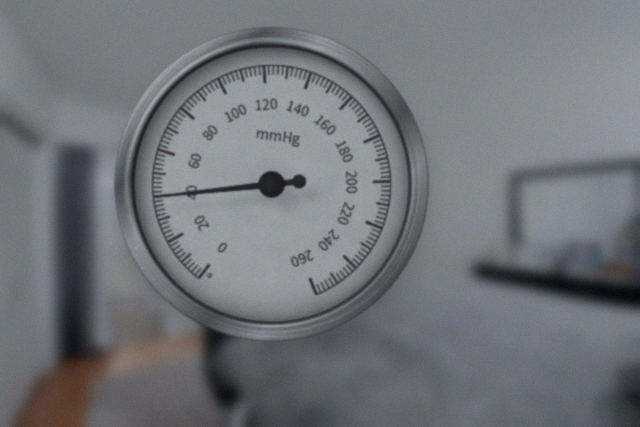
40,mmHg
